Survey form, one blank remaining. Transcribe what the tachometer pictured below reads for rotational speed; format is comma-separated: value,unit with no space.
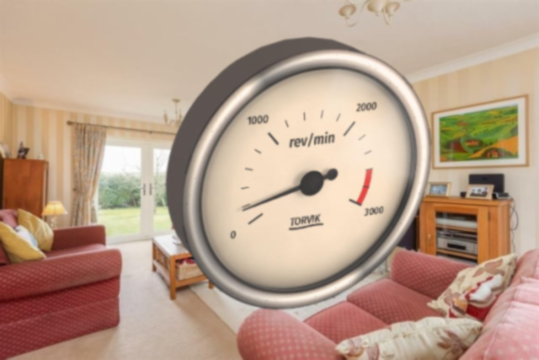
200,rpm
